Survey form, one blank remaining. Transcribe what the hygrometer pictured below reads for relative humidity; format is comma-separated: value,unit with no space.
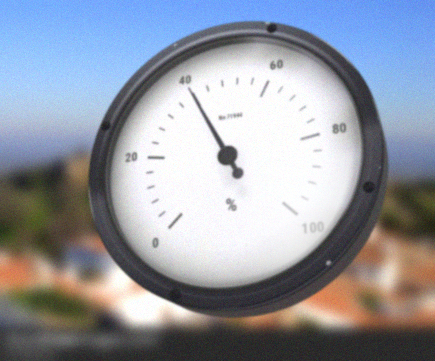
40,%
